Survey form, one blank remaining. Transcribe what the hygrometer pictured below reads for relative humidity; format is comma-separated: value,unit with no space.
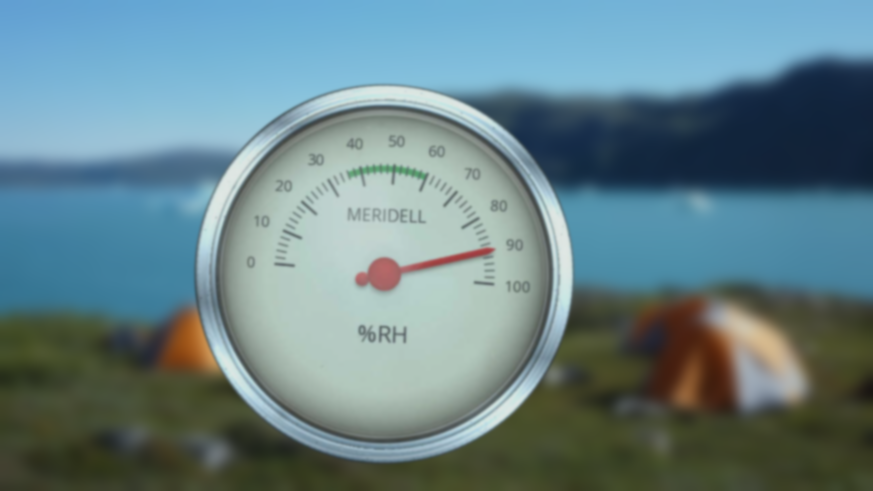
90,%
